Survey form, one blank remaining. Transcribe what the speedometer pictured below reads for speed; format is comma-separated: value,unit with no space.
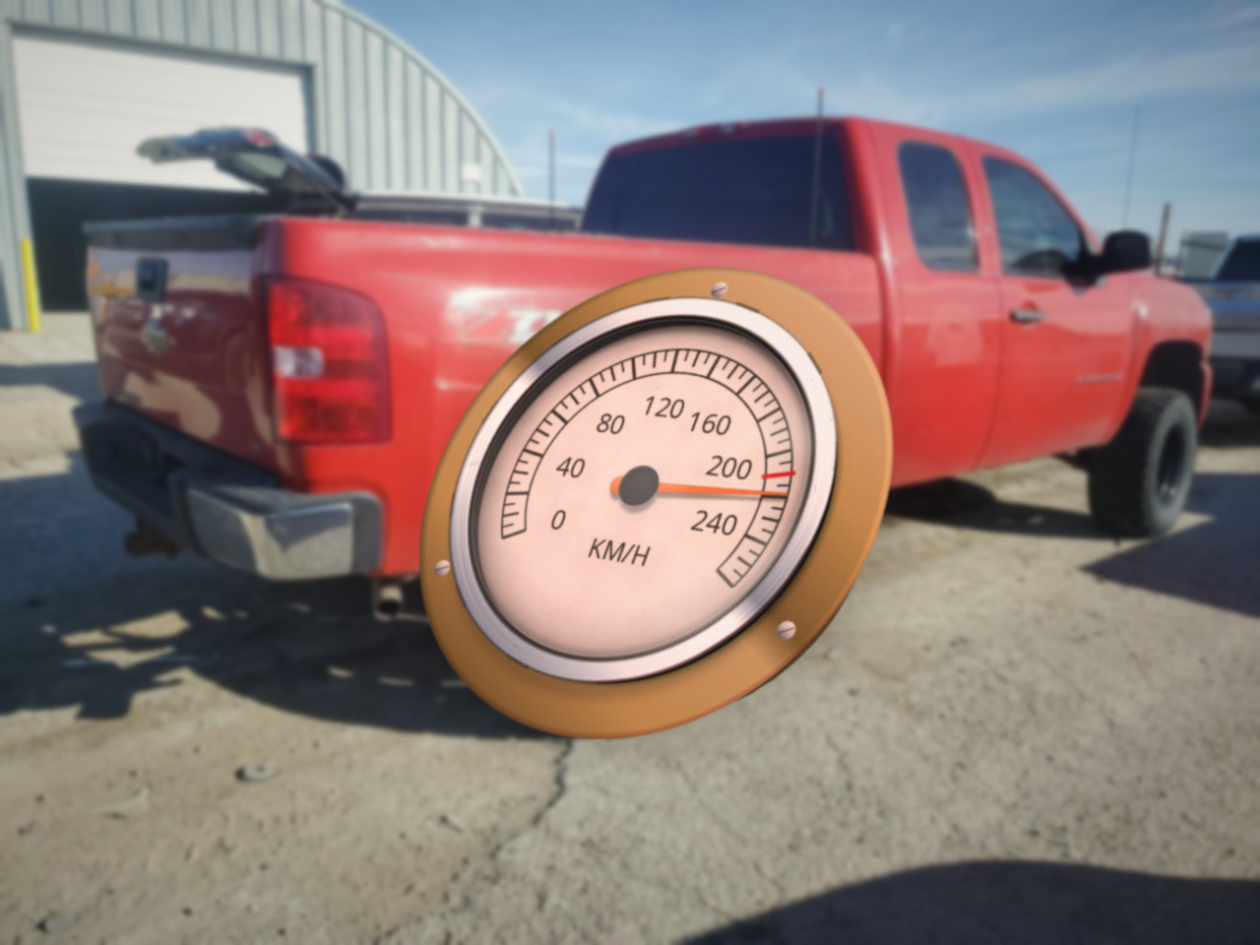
220,km/h
